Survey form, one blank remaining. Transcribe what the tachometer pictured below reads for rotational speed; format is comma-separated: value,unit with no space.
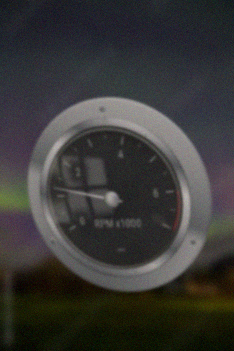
1250,rpm
